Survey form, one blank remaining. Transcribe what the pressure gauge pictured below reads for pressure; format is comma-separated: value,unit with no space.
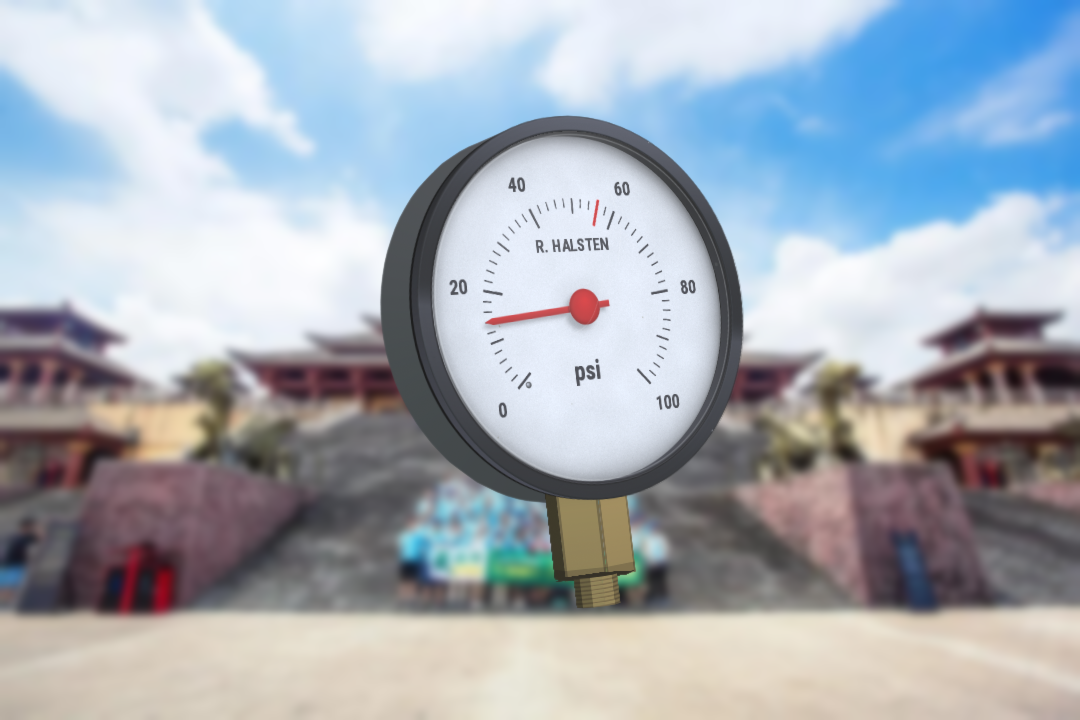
14,psi
